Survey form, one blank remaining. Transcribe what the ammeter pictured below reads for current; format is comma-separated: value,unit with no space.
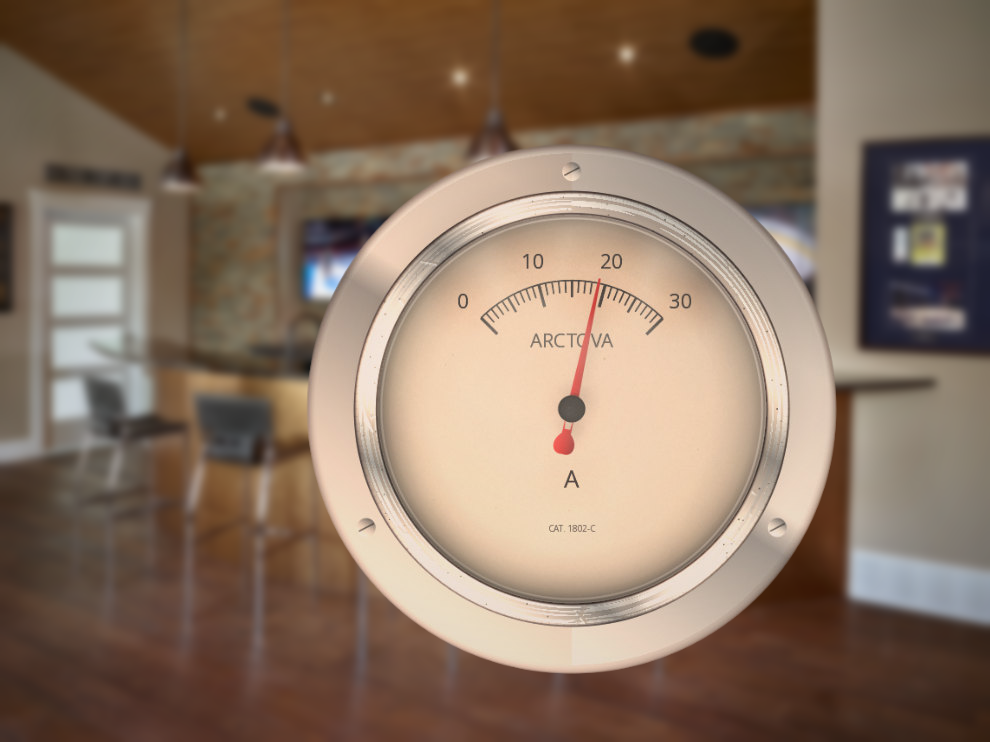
19,A
